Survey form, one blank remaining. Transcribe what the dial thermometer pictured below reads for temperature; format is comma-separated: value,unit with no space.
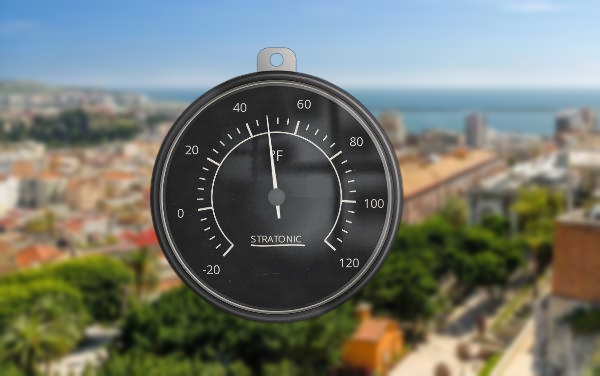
48,°F
